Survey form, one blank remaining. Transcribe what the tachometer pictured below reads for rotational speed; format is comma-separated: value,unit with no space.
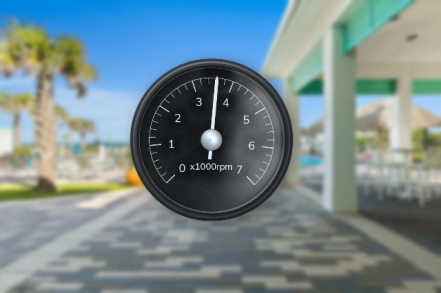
3600,rpm
